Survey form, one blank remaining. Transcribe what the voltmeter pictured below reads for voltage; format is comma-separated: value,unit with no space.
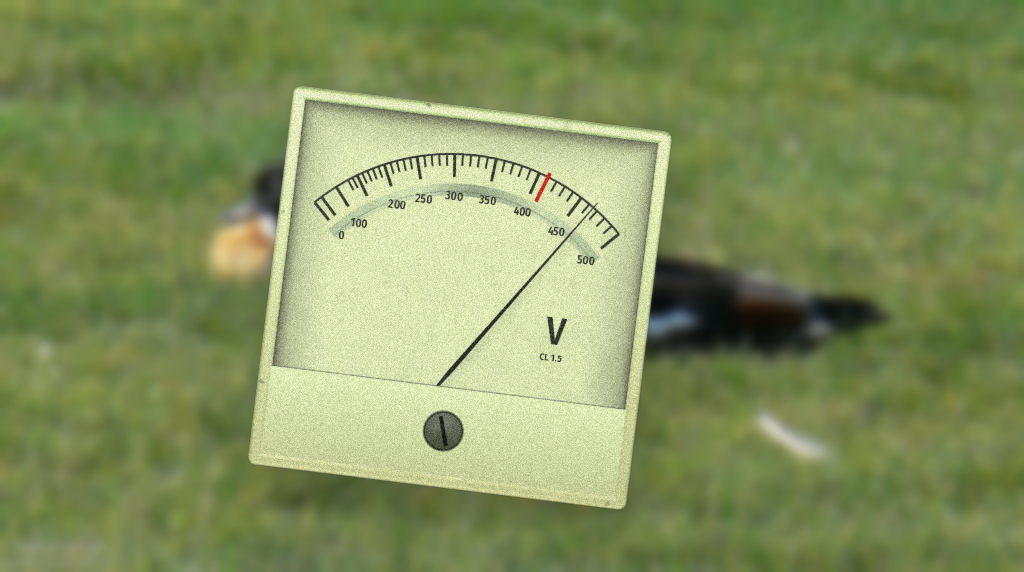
465,V
